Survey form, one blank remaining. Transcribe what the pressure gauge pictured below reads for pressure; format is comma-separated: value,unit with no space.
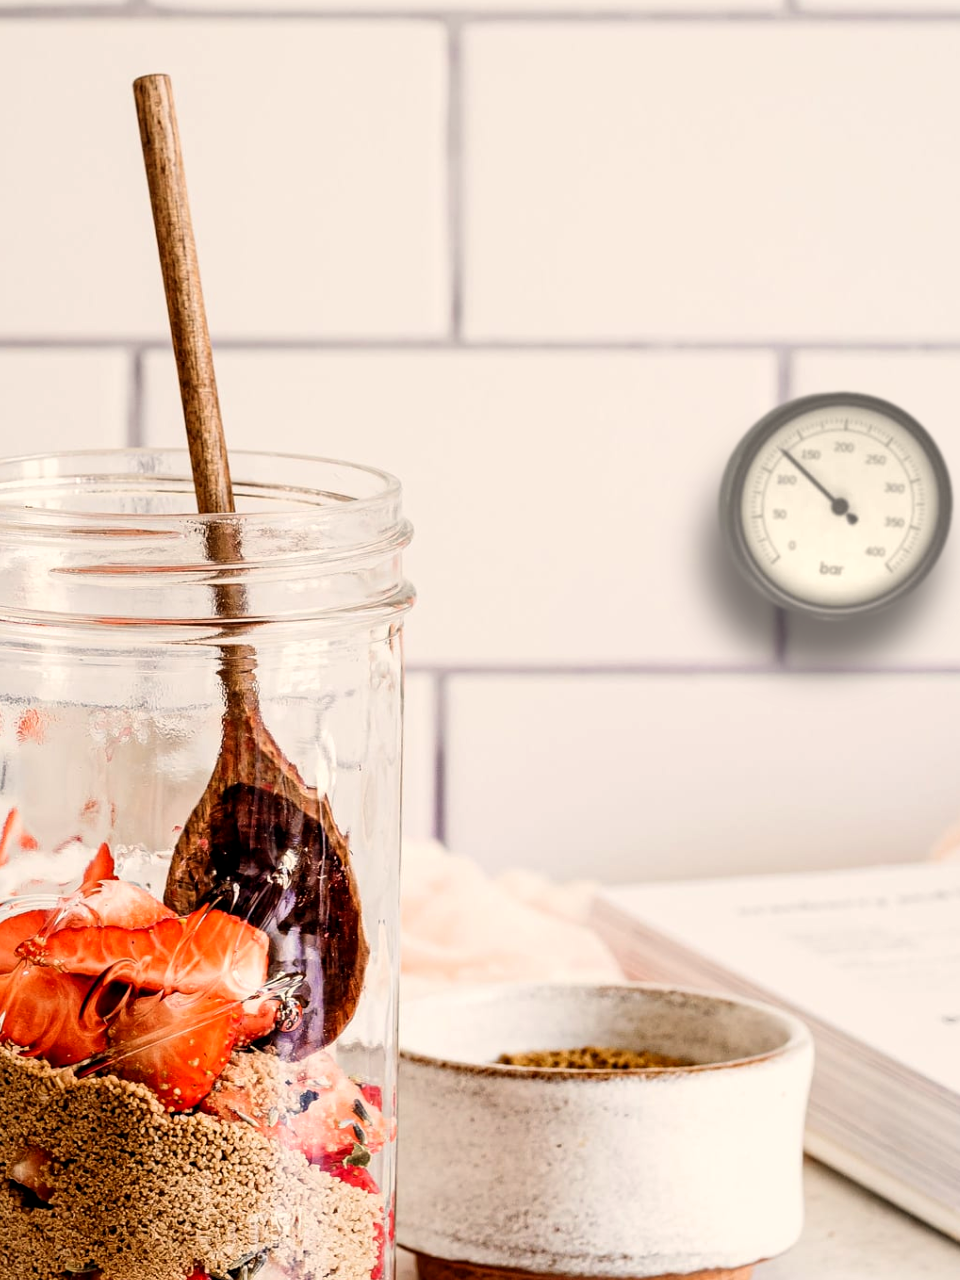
125,bar
